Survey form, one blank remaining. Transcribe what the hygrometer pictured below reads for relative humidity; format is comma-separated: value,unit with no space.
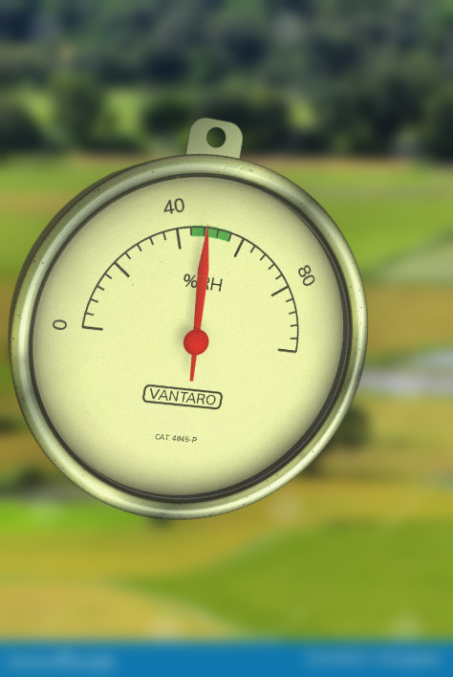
48,%
